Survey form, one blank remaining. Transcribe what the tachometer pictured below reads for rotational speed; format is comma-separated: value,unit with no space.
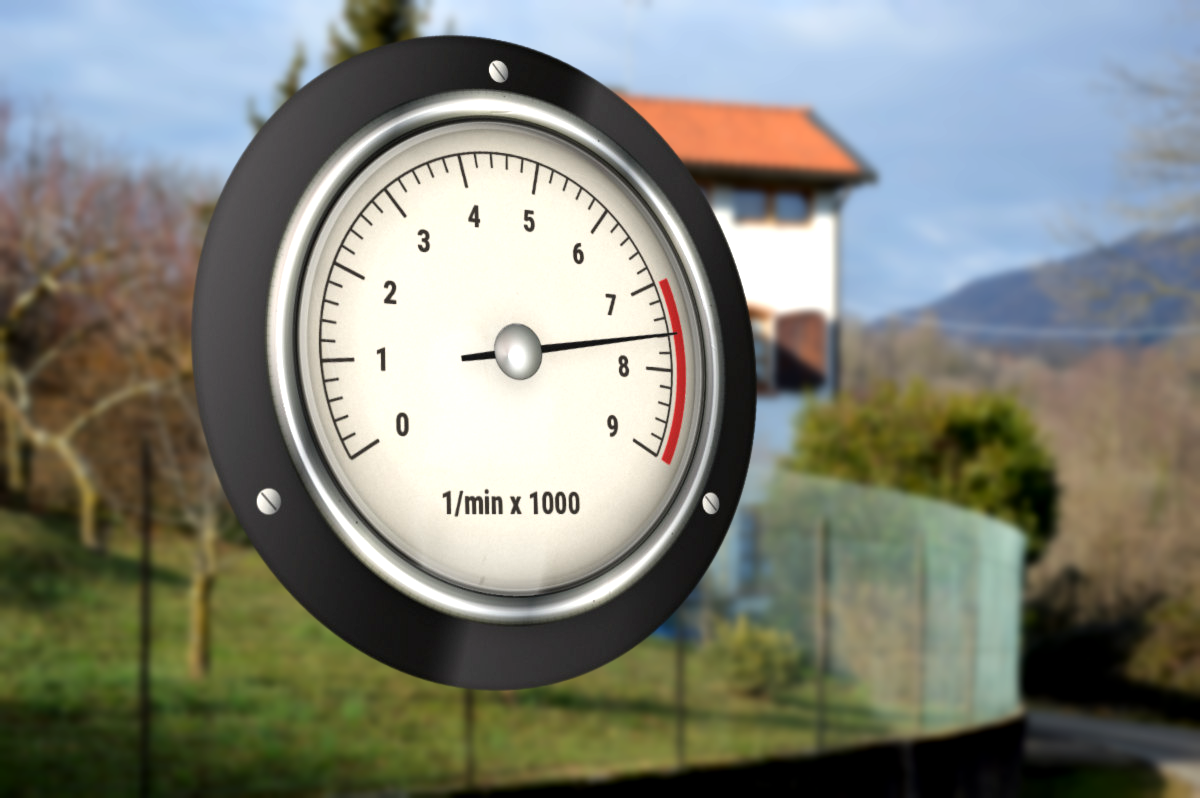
7600,rpm
